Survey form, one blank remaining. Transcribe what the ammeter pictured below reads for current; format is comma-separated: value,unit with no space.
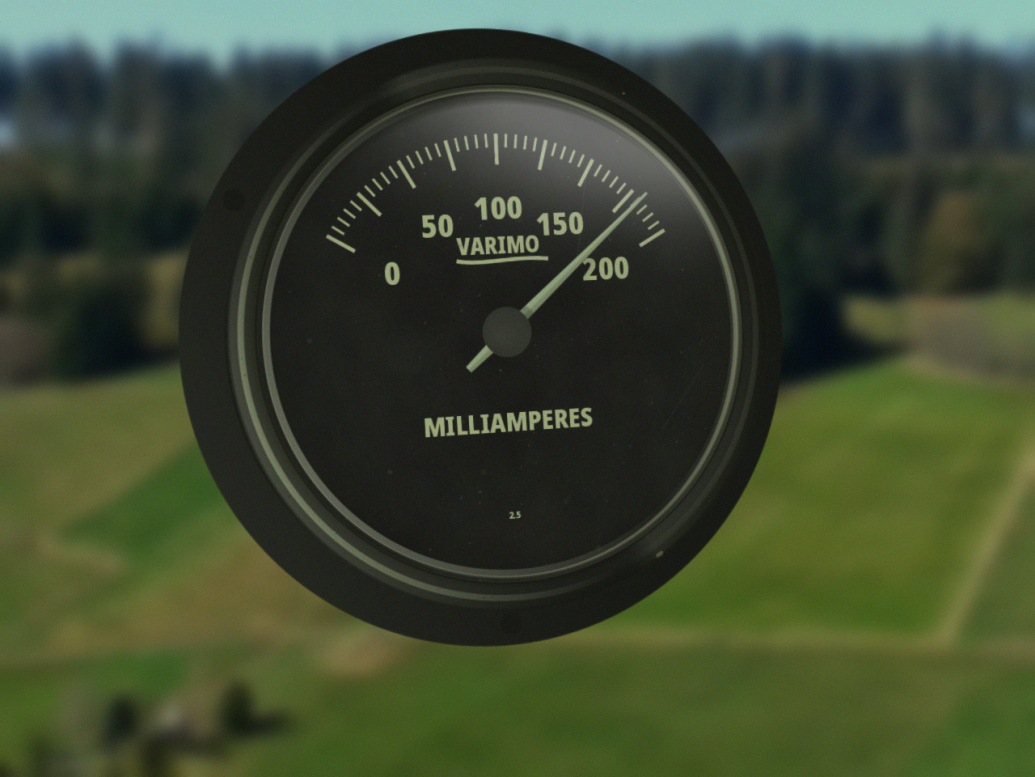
180,mA
